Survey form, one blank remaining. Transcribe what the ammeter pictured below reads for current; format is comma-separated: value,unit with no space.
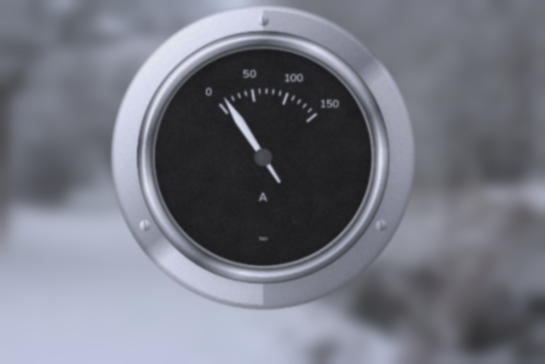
10,A
